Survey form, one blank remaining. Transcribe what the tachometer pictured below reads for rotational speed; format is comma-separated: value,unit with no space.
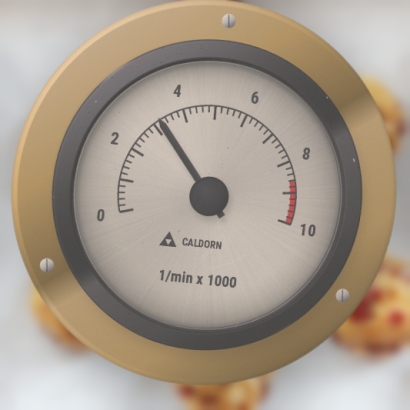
3200,rpm
